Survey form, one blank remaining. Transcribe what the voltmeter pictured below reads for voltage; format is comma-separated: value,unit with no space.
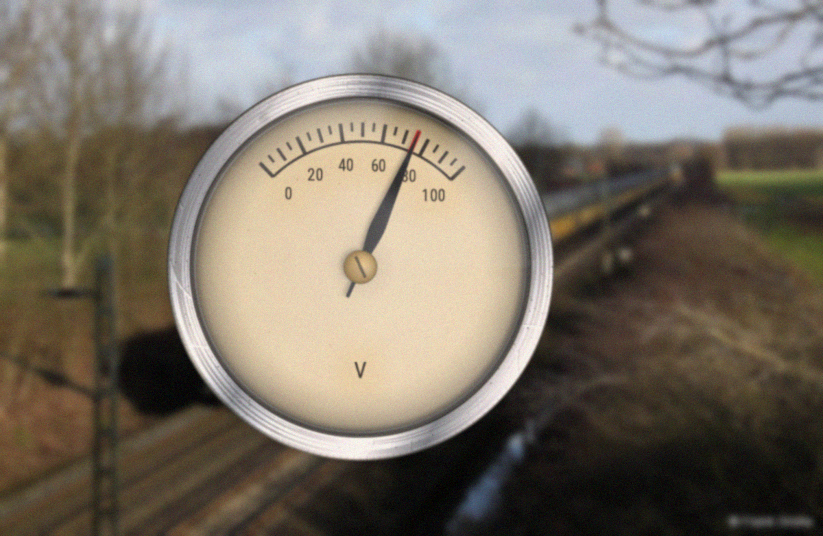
75,V
